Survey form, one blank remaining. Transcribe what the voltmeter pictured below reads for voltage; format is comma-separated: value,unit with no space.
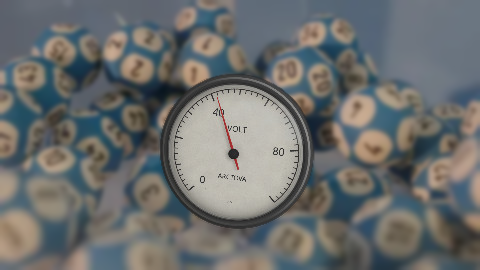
42,V
